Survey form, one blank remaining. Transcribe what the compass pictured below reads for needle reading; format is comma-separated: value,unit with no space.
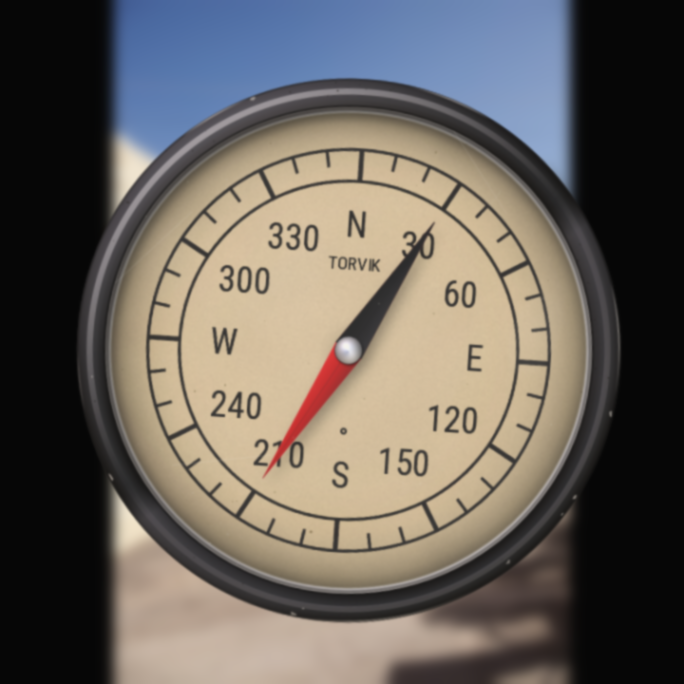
210,°
